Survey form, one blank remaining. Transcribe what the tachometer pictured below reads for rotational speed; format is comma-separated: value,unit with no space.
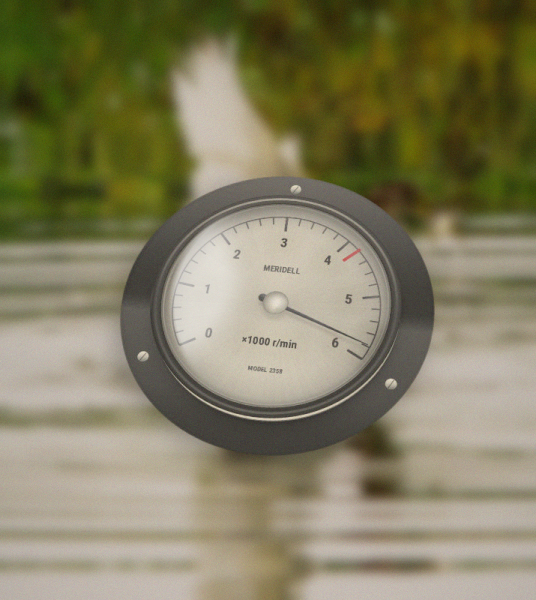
5800,rpm
